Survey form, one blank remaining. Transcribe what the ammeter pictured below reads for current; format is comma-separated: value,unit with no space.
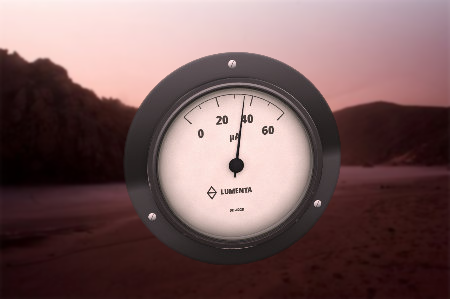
35,µA
